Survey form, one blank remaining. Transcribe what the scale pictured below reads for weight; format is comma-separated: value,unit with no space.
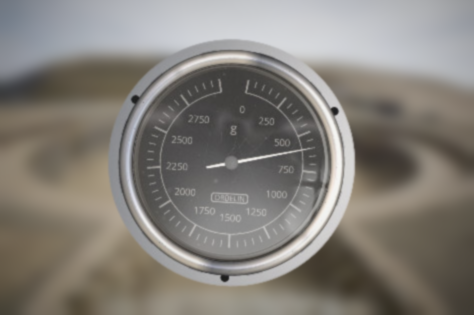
600,g
